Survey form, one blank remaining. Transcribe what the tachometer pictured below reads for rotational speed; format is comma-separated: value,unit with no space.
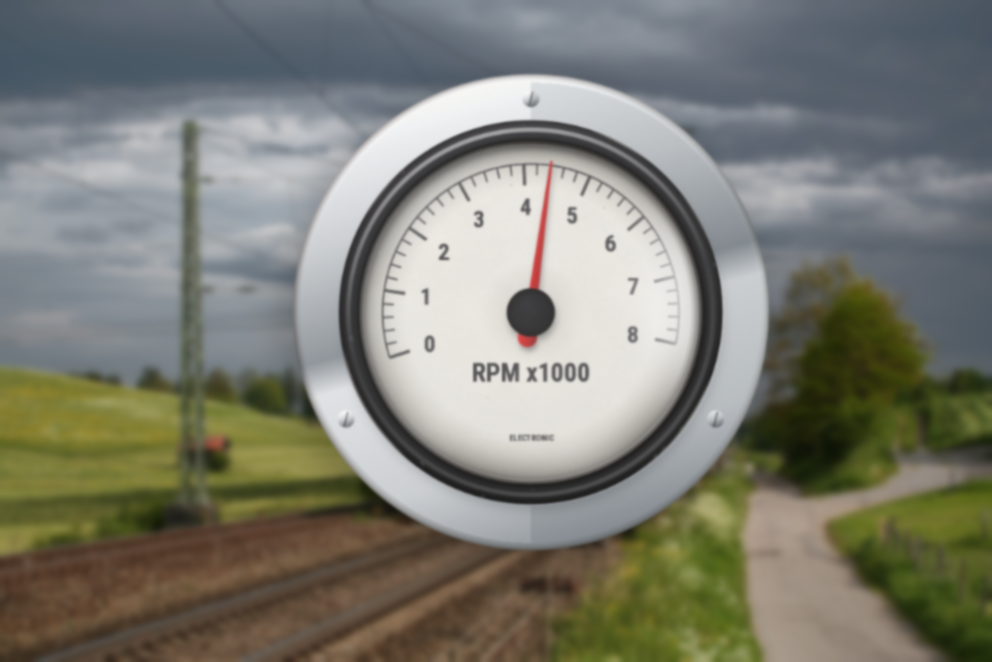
4400,rpm
